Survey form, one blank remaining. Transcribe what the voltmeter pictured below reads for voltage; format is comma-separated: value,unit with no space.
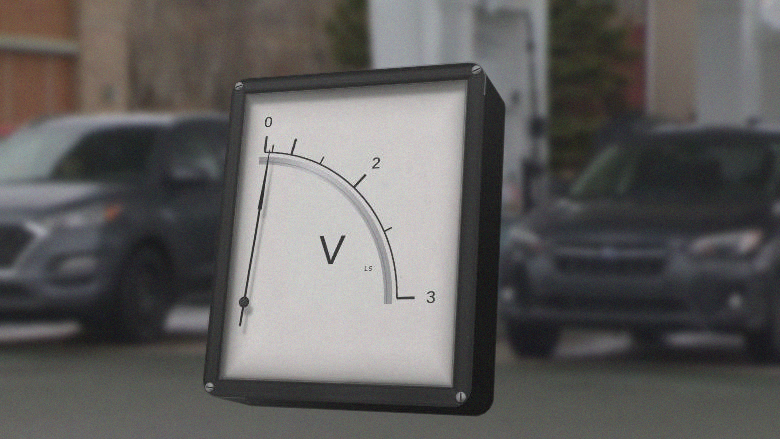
0.5,V
